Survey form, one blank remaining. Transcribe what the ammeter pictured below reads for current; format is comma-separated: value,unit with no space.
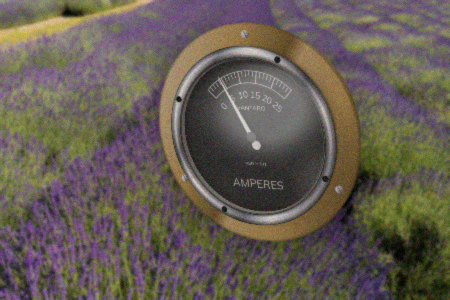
5,A
